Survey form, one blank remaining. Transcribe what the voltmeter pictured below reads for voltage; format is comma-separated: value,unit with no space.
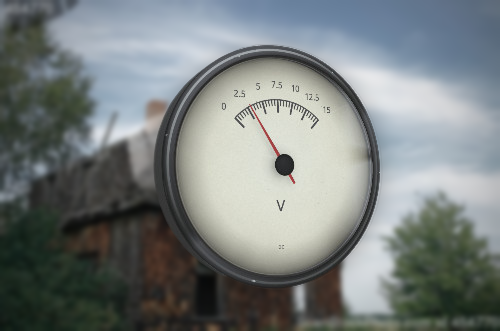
2.5,V
